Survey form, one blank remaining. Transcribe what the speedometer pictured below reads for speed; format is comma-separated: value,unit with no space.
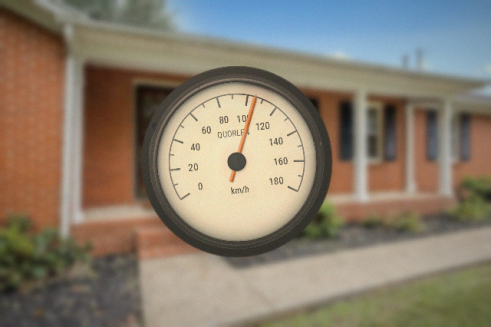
105,km/h
